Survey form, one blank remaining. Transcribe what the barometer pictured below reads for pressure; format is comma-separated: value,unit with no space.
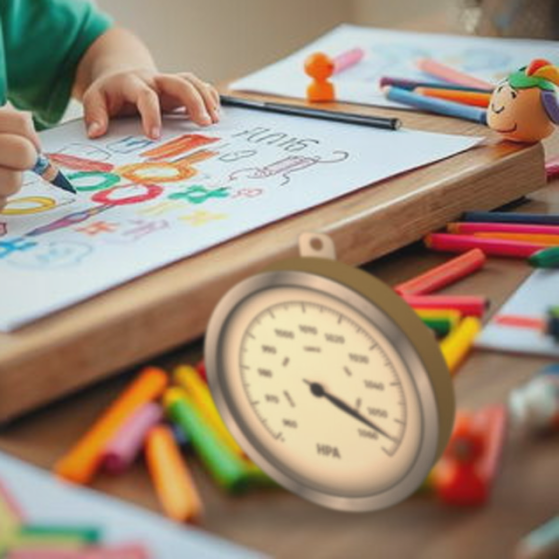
1055,hPa
